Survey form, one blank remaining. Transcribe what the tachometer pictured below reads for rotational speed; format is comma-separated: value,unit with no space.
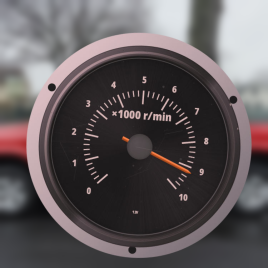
9200,rpm
